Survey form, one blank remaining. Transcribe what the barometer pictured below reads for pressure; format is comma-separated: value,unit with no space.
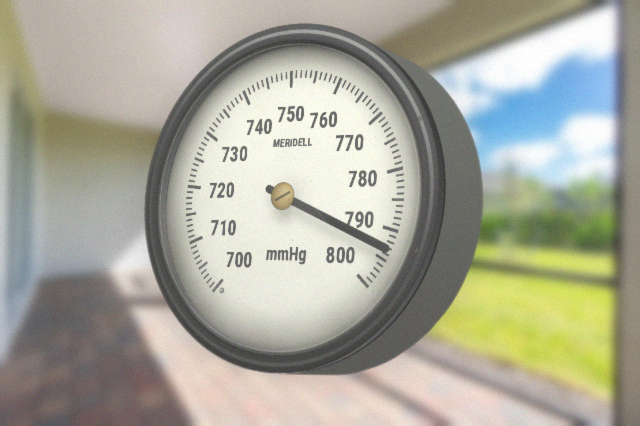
793,mmHg
